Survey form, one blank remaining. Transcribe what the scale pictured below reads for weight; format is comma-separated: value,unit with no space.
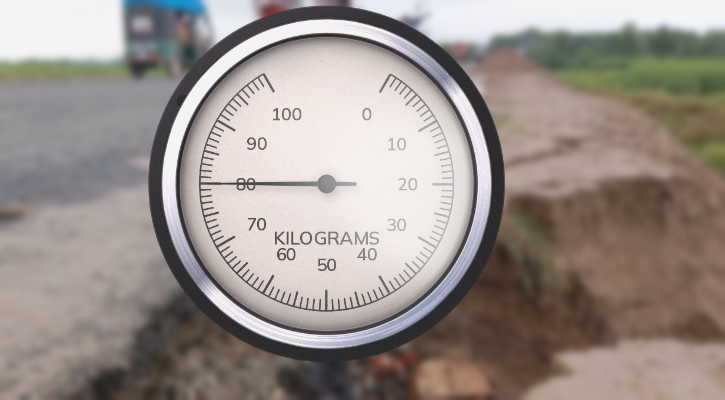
80,kg
